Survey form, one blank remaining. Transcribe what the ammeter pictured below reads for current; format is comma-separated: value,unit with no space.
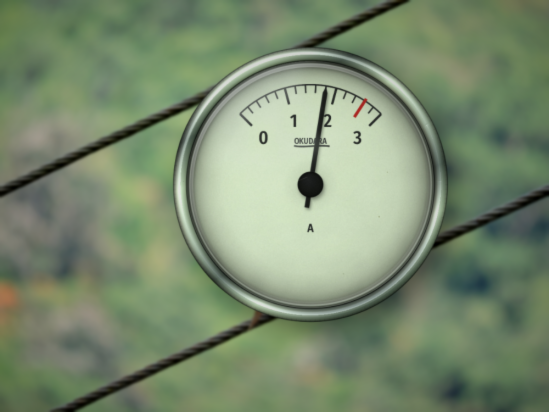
1.8,A
